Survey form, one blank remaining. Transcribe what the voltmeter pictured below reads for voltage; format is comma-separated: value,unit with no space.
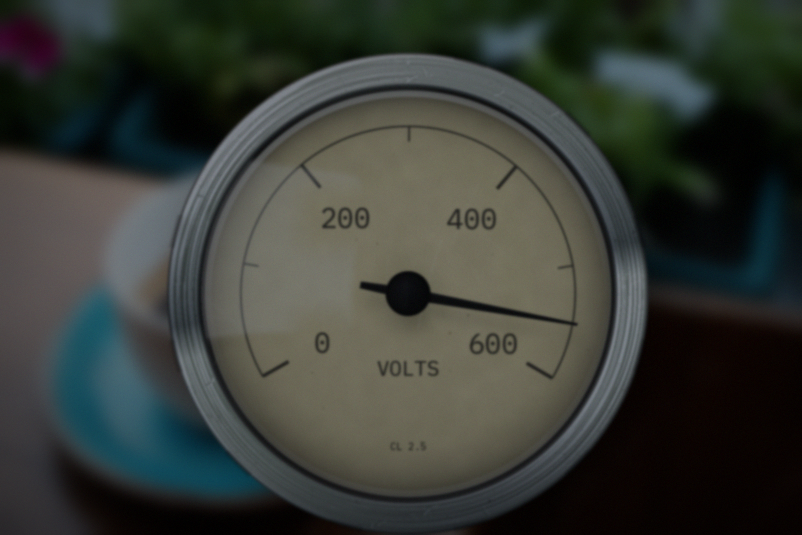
550,V
